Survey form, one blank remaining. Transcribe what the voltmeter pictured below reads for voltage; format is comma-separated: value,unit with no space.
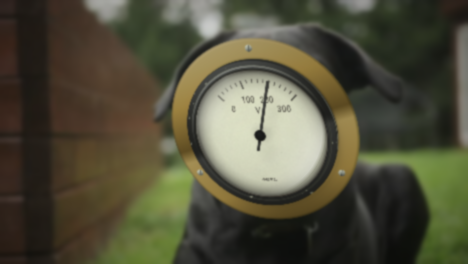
200,V
